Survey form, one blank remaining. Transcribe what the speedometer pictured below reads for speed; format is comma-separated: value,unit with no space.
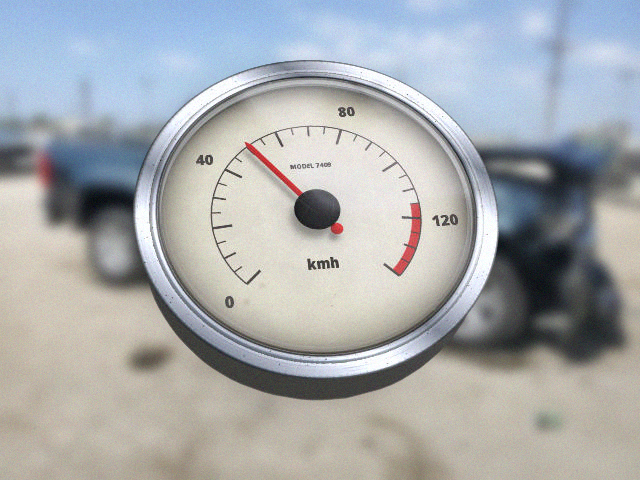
50,km/h
